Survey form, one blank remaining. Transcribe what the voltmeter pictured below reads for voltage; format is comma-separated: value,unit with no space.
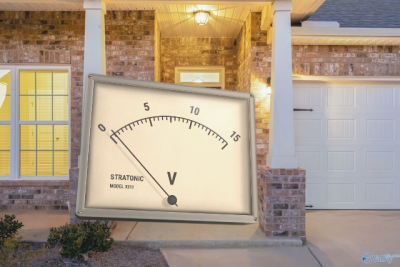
0.5,V
